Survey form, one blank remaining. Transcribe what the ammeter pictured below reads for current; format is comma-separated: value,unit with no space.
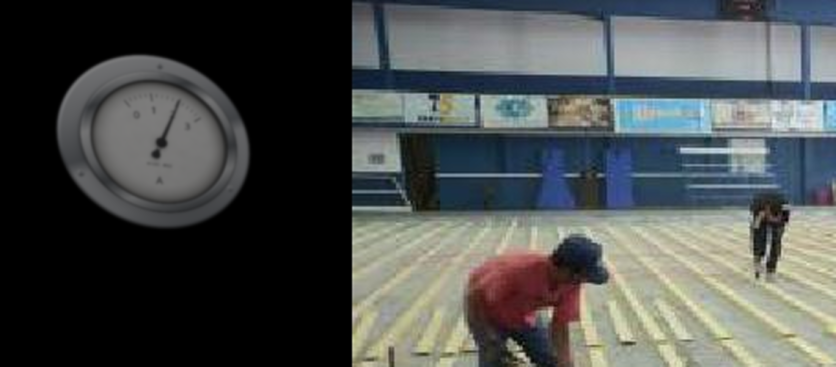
2,A
